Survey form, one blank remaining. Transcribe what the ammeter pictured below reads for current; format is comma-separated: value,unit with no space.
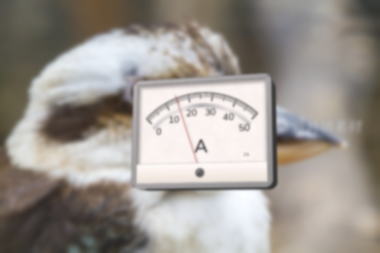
15,A
